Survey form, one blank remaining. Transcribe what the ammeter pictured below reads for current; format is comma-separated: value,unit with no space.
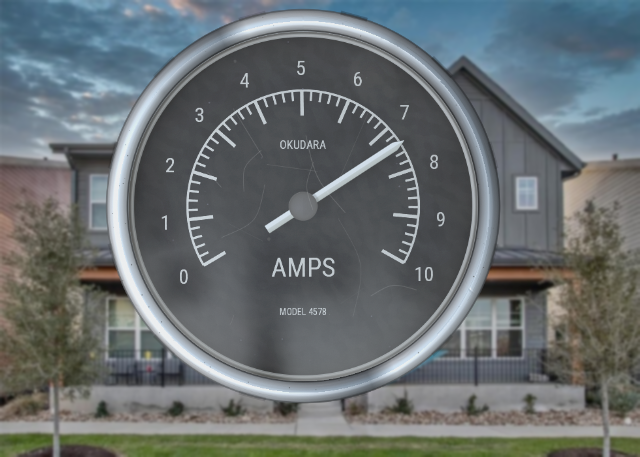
7.4,A
